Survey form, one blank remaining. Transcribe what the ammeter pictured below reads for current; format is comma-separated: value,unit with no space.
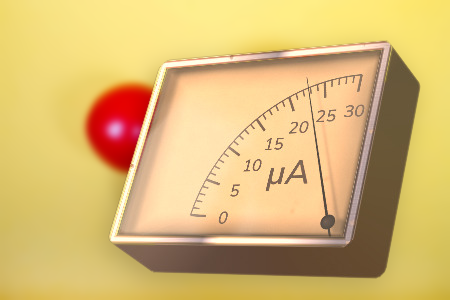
23,µA
